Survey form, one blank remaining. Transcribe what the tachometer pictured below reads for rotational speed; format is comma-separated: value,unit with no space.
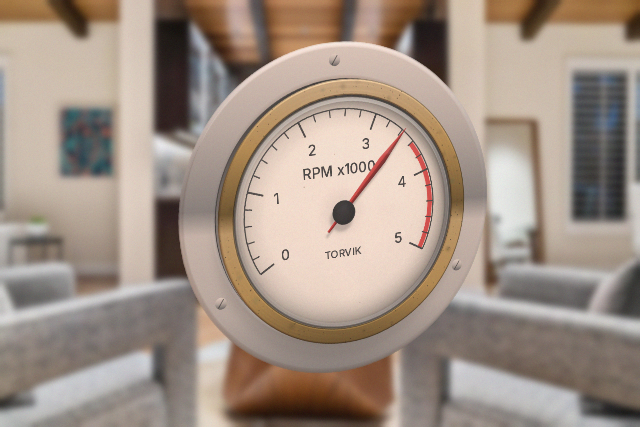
3400,rpm
